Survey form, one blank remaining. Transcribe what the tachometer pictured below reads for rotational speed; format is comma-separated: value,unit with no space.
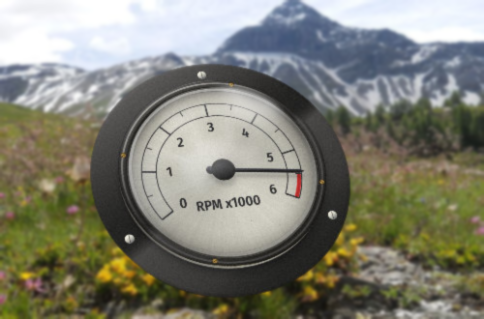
5500,rpm
